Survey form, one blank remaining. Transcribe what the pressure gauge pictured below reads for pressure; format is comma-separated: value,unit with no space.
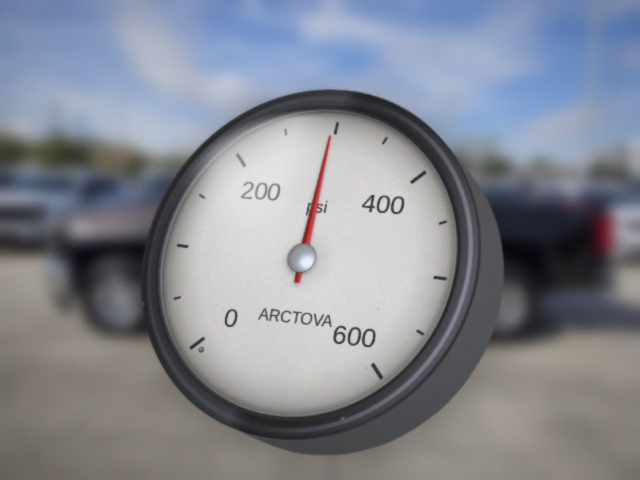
300,psi
